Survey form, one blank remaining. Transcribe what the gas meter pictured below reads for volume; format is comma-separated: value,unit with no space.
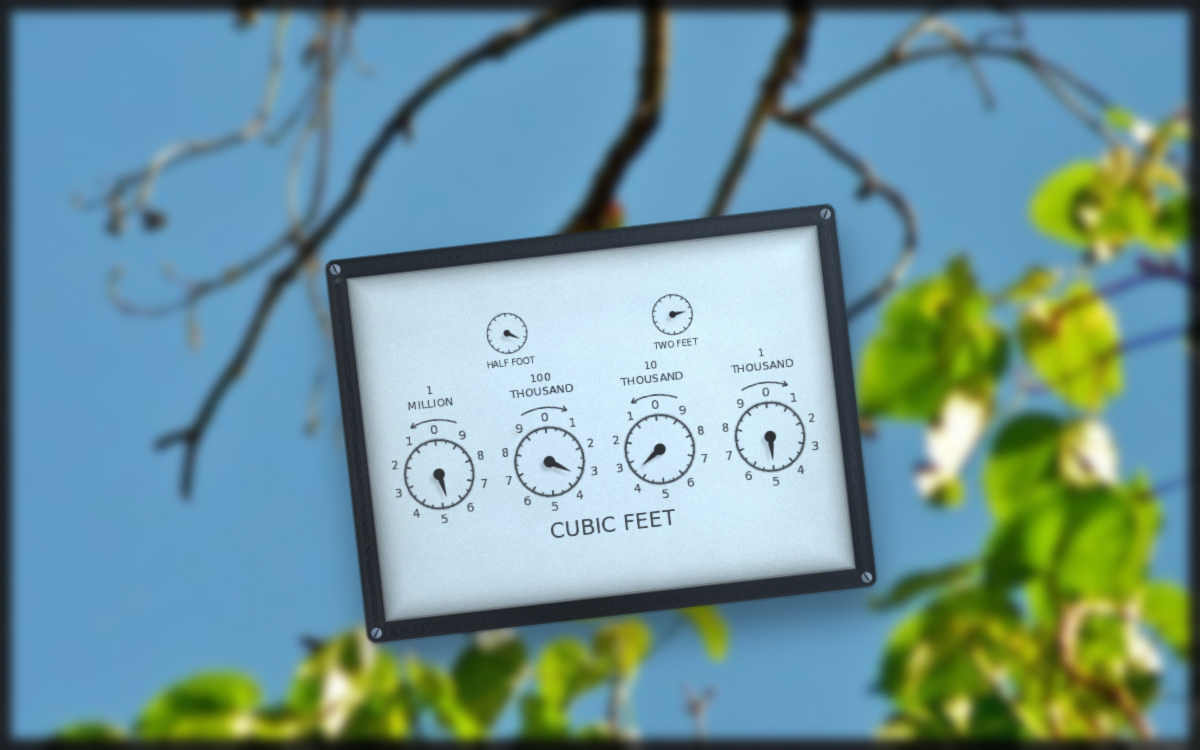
533500,ft³
